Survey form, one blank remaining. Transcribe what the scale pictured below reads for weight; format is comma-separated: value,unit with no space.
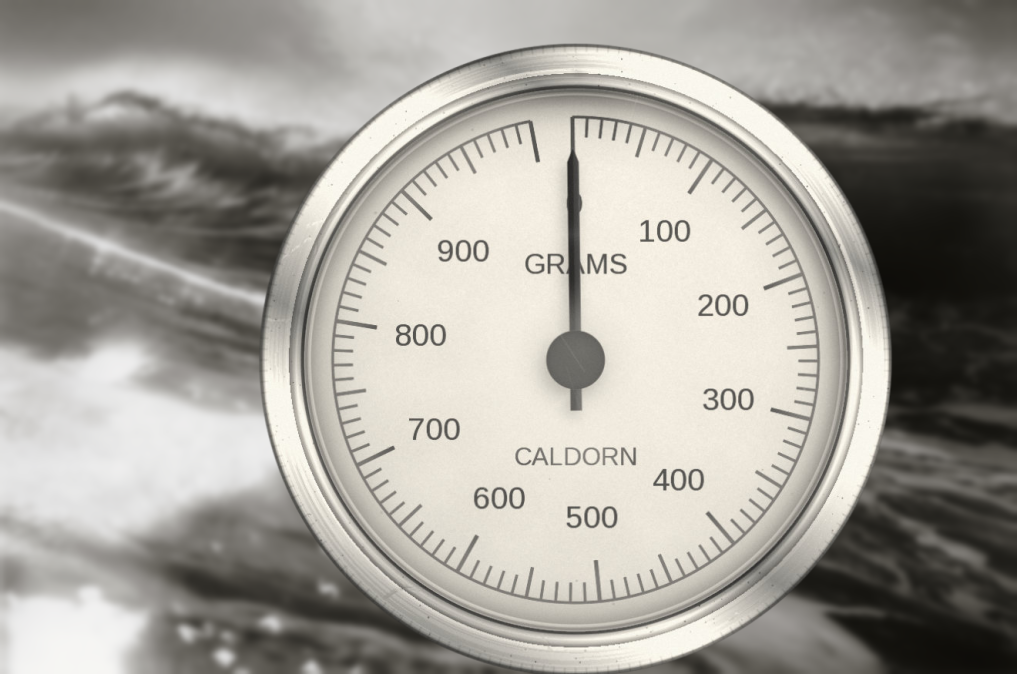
0,g
